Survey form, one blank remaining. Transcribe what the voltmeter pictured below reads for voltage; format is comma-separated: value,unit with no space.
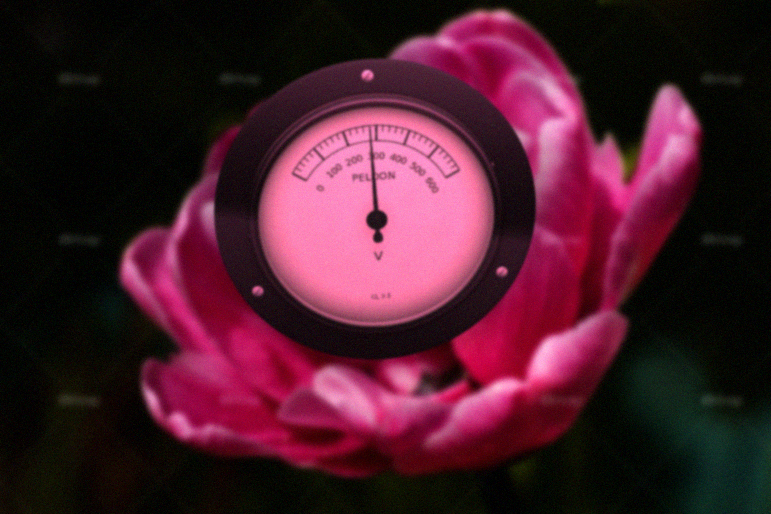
280,V
